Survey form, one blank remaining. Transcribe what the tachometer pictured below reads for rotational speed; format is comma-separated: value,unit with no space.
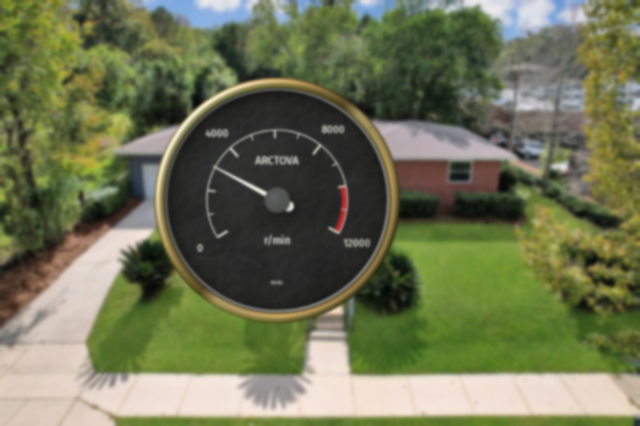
3000,rpm
